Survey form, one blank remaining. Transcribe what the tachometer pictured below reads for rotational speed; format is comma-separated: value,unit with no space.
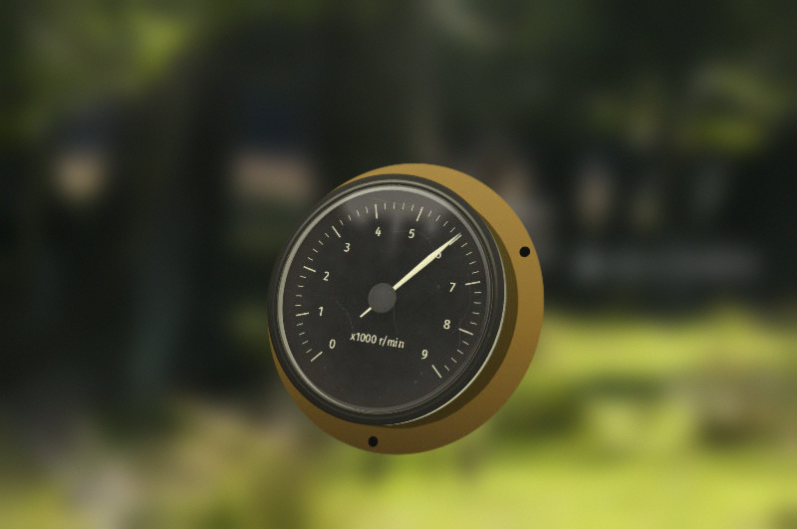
6000,rpm
